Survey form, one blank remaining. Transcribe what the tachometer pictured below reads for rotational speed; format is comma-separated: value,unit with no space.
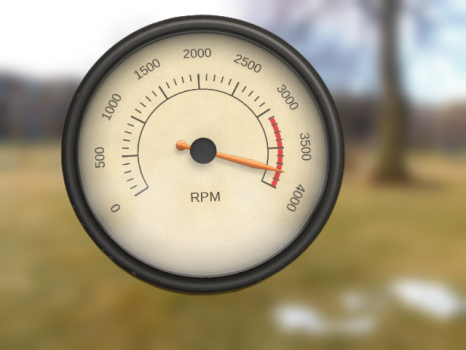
3800,rpm
